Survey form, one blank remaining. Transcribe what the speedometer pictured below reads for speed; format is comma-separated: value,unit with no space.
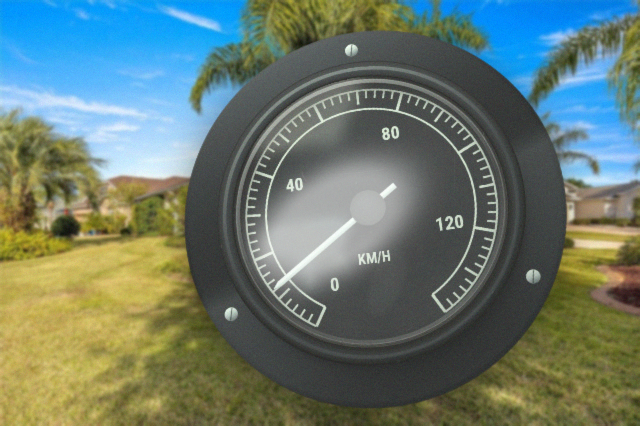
12,km/h
